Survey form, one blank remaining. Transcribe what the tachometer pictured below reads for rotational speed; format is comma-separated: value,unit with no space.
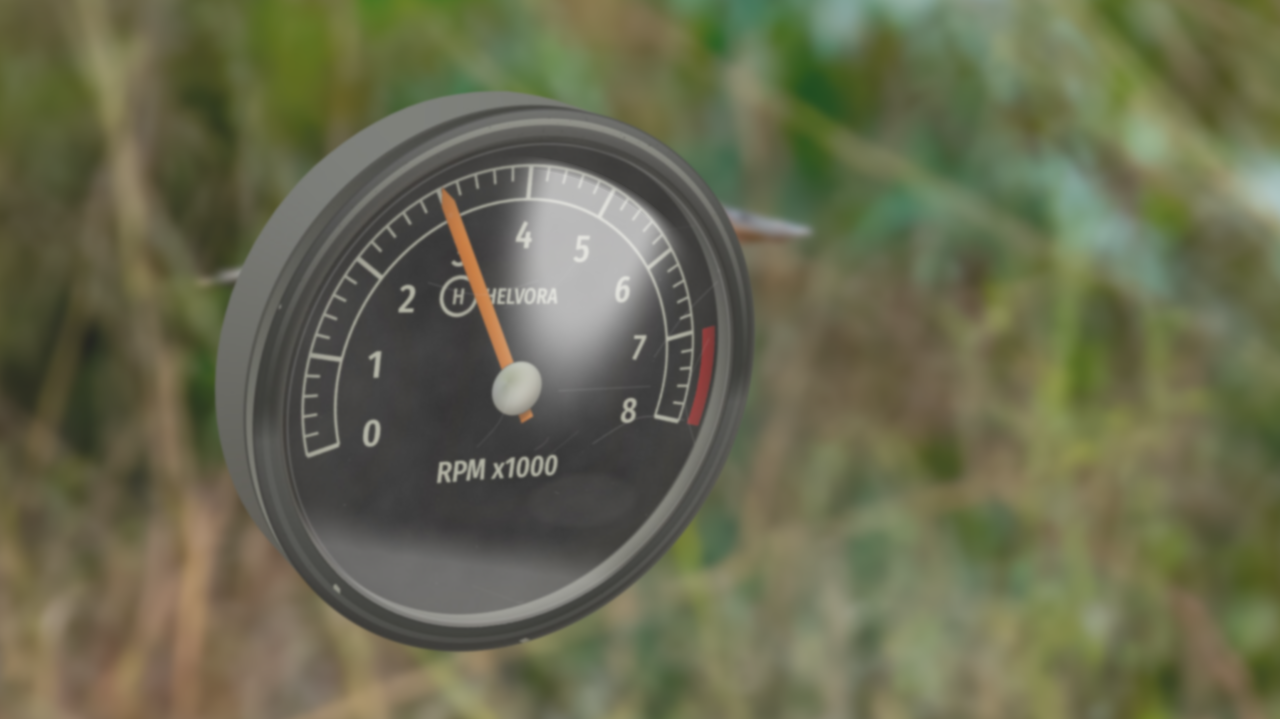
3000,rpm
